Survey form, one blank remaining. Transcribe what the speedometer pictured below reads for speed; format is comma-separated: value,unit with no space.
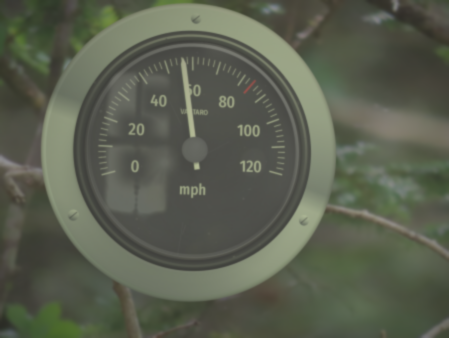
56,mph
